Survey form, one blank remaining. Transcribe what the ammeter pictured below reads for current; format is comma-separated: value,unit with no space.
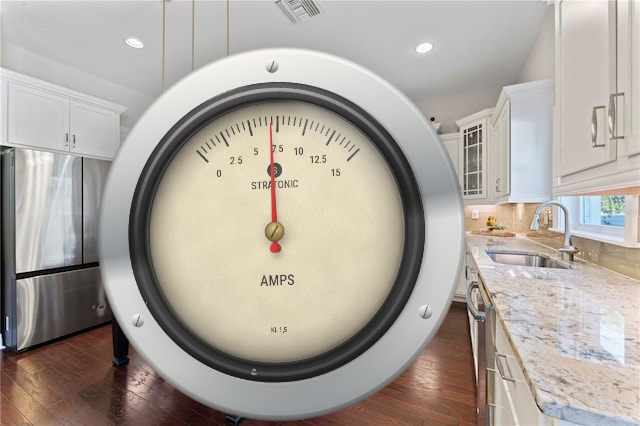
7,A
